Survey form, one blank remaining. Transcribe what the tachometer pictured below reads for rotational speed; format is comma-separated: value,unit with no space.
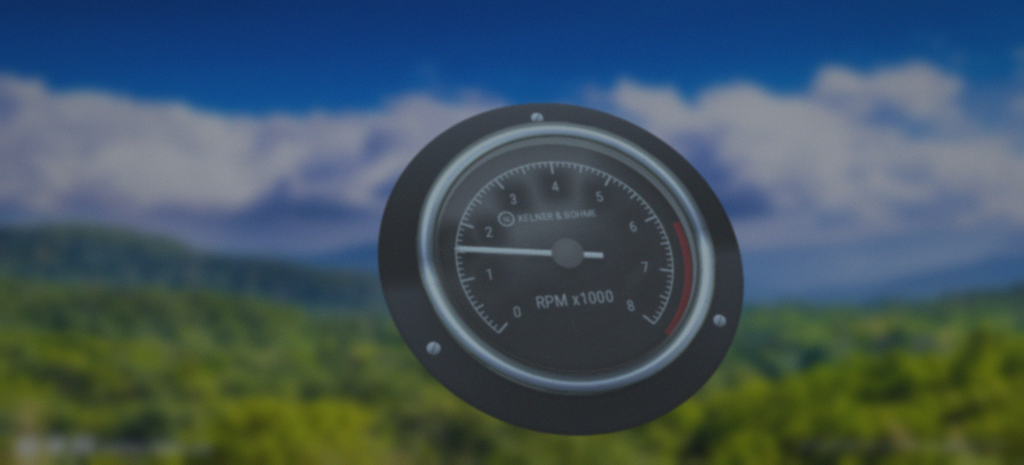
1500,rpm
